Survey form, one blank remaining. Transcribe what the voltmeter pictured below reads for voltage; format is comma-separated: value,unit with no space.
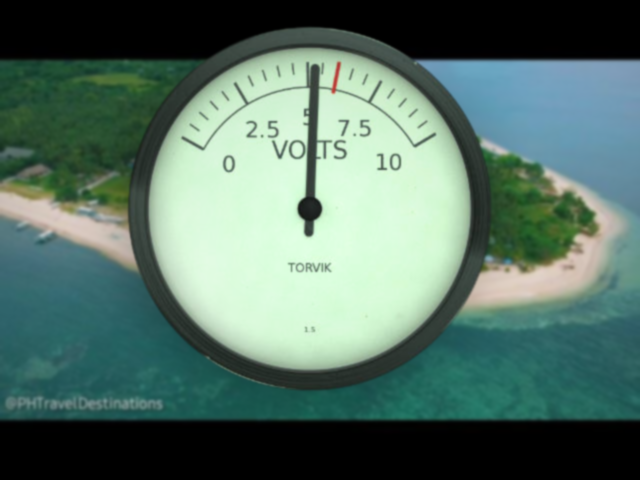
5.25,V
